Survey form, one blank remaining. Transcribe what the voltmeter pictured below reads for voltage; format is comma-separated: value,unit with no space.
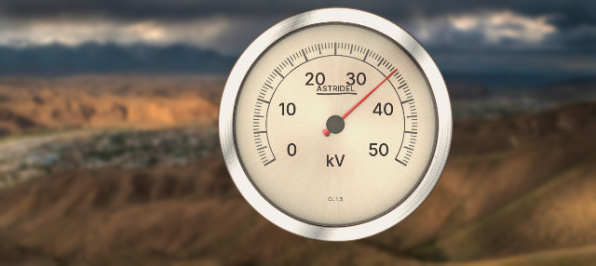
35,kV
